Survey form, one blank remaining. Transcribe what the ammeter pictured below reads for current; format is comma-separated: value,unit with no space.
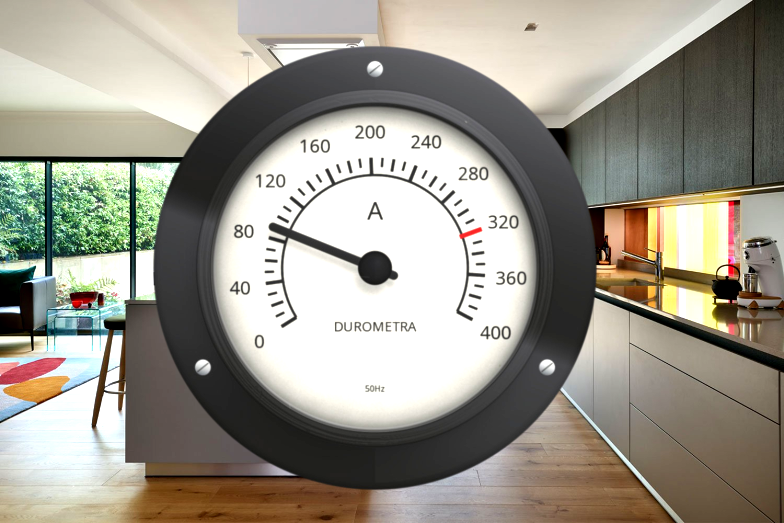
90,A
